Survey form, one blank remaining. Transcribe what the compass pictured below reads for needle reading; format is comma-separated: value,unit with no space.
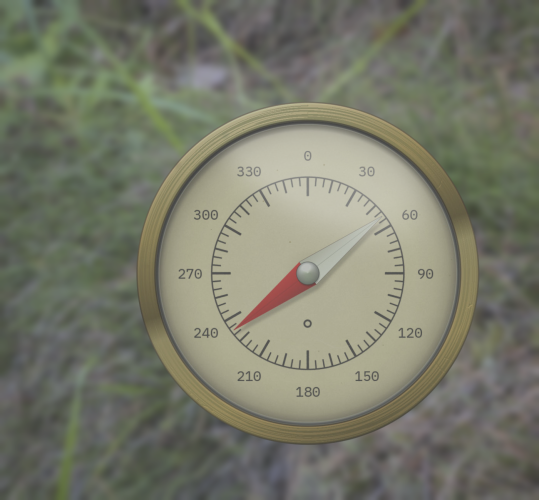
232.5,°
